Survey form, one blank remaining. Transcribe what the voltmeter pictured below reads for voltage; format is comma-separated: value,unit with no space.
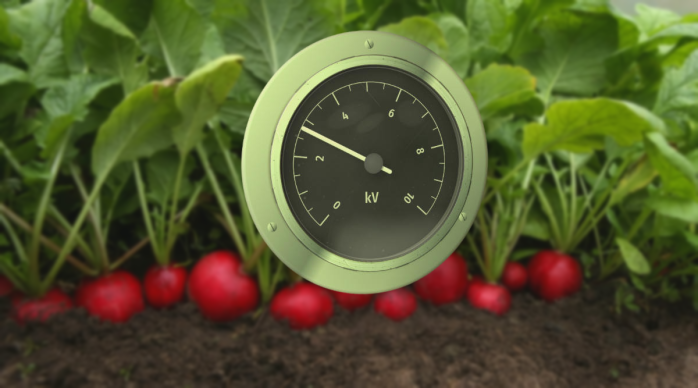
2.75,kV
